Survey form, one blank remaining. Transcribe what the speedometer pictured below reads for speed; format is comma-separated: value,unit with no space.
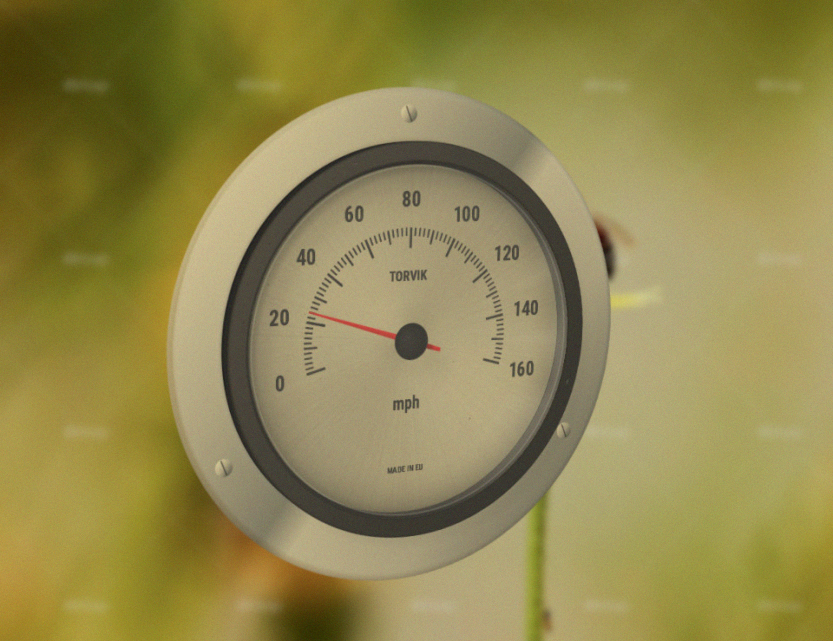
24,mph
